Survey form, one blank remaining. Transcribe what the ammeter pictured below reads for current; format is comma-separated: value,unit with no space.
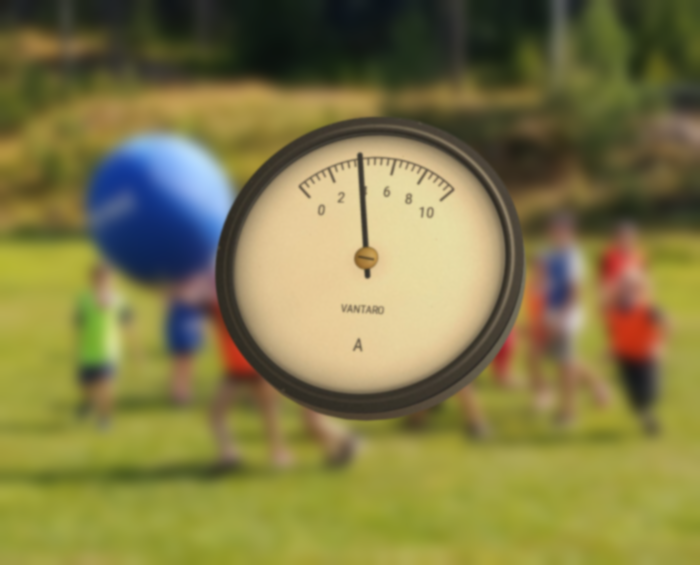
4,A
